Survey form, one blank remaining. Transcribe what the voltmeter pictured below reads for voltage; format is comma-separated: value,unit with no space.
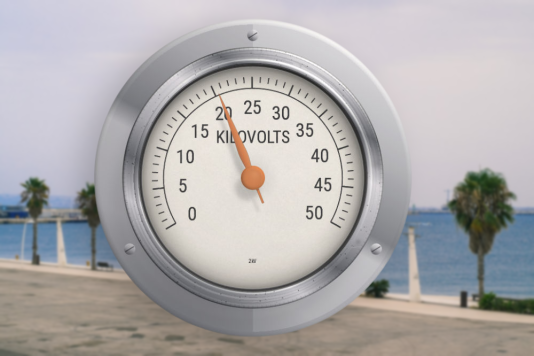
20.5,kV
